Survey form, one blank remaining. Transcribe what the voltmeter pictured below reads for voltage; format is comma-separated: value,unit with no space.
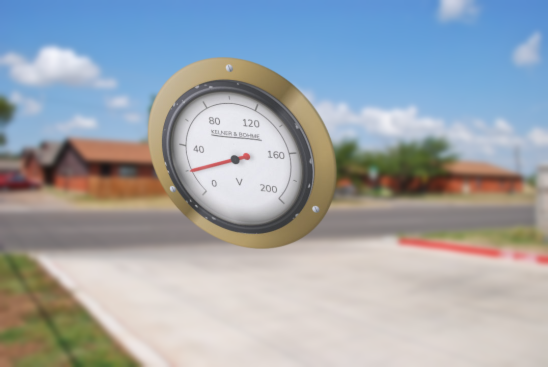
20,V
